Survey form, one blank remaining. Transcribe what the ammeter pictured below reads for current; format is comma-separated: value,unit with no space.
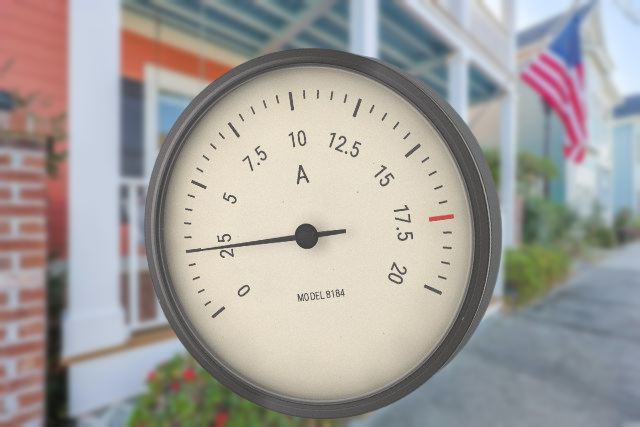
2.5,A
